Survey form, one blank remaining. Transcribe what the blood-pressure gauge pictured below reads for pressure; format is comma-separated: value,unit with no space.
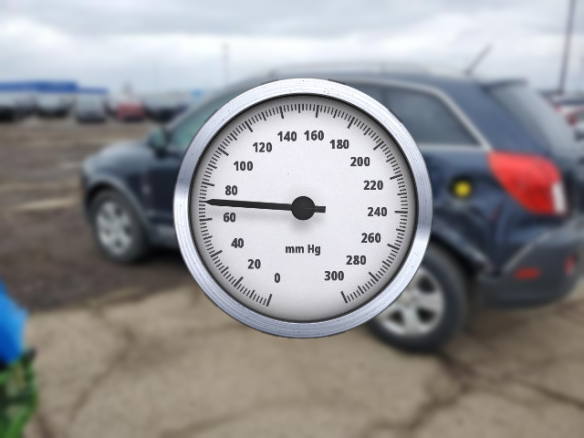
70,mmHg
